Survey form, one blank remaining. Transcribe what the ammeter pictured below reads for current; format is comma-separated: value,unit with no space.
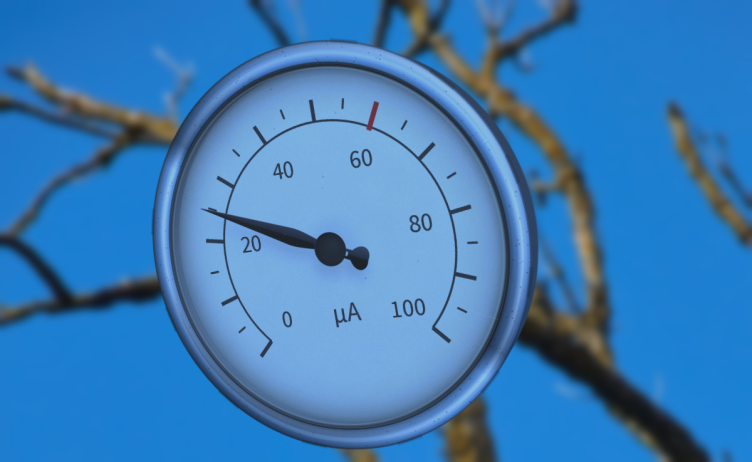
25,µA
